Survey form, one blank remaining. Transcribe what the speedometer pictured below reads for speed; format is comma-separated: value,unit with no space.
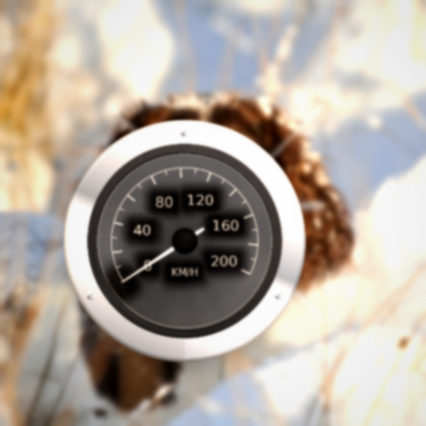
0,km/h
